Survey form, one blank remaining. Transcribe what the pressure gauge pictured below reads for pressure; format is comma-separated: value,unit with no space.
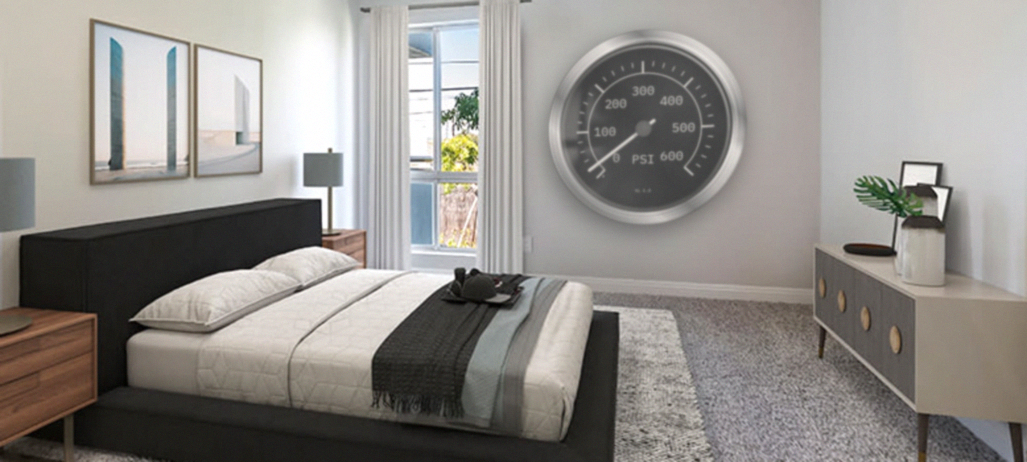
20,psi
